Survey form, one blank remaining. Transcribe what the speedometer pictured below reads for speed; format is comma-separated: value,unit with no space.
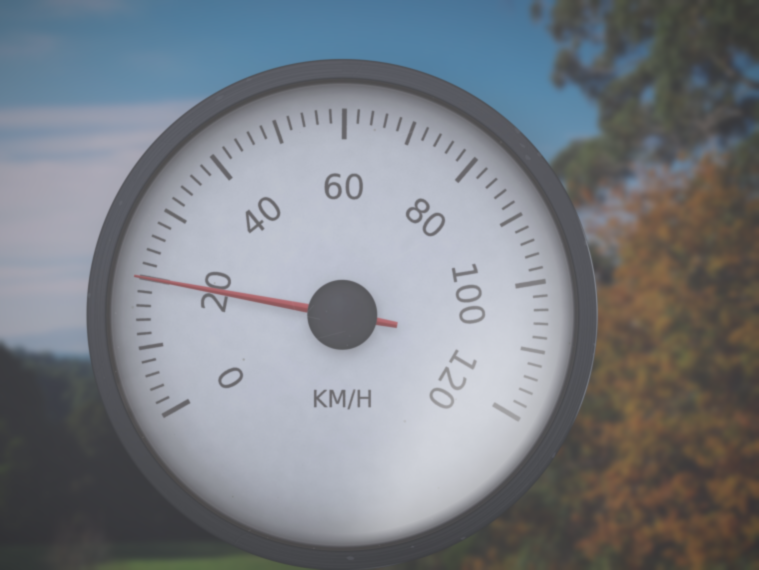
20,km/h
